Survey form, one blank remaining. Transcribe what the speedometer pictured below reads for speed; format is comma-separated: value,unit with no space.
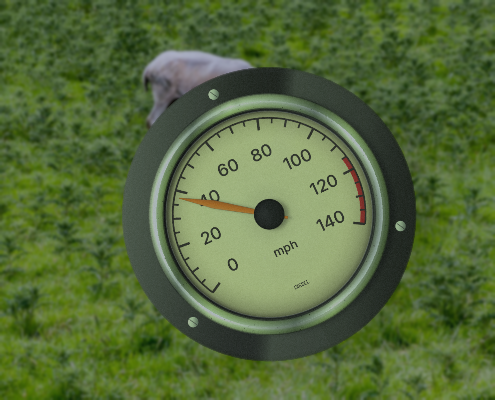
37.5,mph
